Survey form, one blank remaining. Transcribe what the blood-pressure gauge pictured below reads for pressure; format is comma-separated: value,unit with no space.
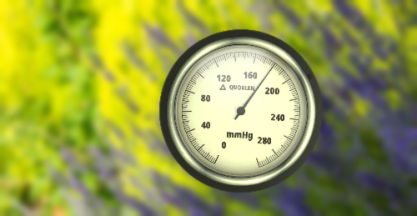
180,mmHg
